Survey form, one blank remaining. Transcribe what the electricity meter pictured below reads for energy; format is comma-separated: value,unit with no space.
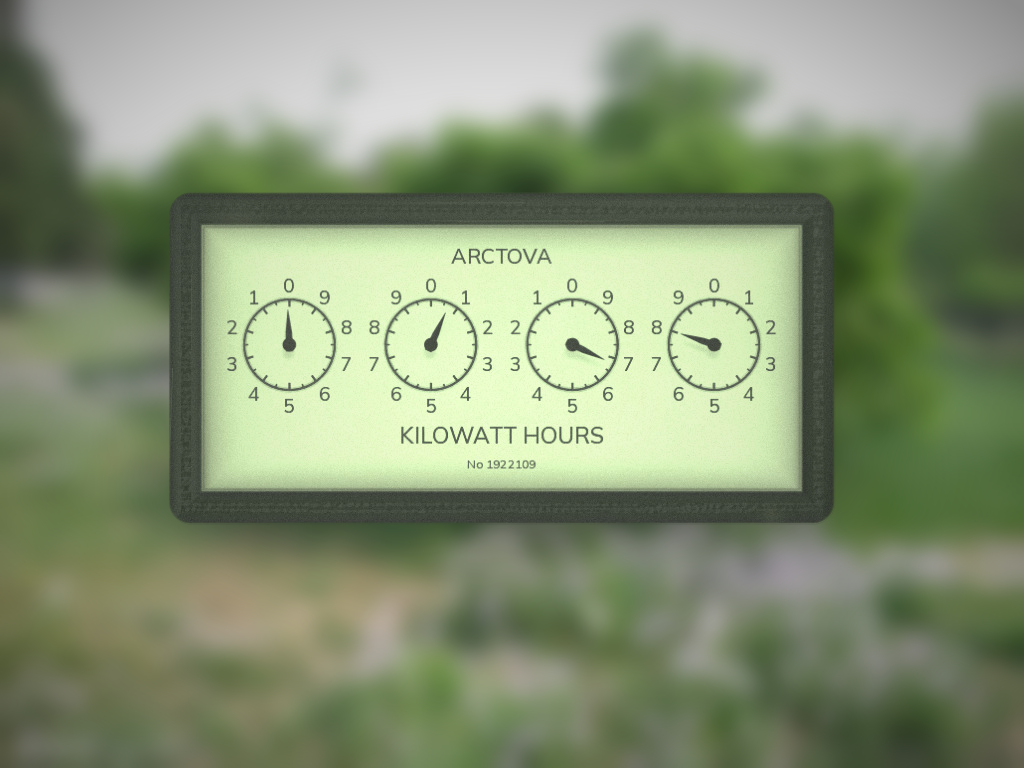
68,kWh
